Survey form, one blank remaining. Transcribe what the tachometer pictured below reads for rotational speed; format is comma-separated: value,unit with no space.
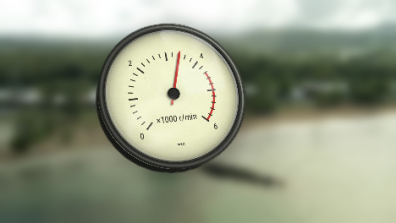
3400,rpm
